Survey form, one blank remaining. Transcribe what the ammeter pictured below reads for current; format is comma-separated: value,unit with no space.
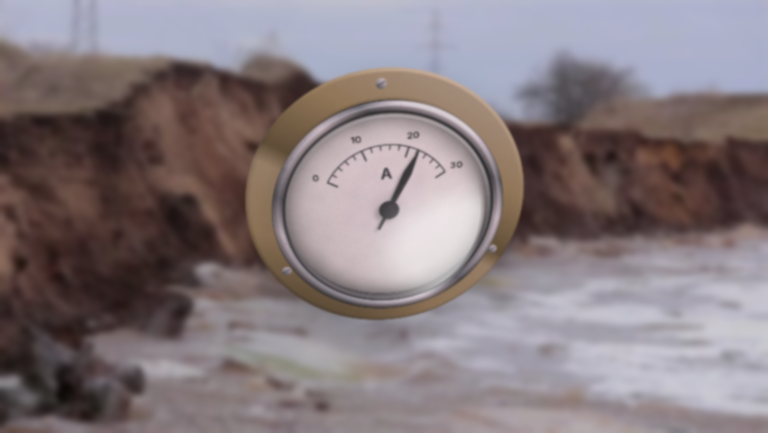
22,A
